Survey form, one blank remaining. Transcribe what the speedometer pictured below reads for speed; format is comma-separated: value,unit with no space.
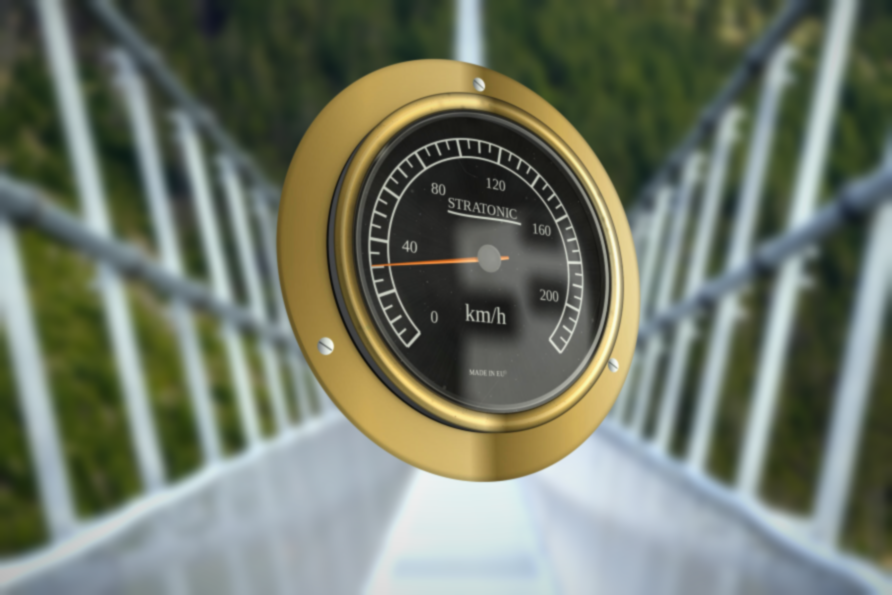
30,km/h
